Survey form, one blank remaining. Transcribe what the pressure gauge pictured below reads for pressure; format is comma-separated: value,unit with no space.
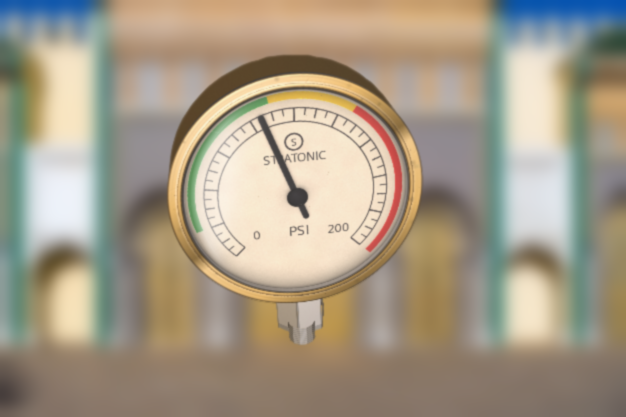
85,psi
